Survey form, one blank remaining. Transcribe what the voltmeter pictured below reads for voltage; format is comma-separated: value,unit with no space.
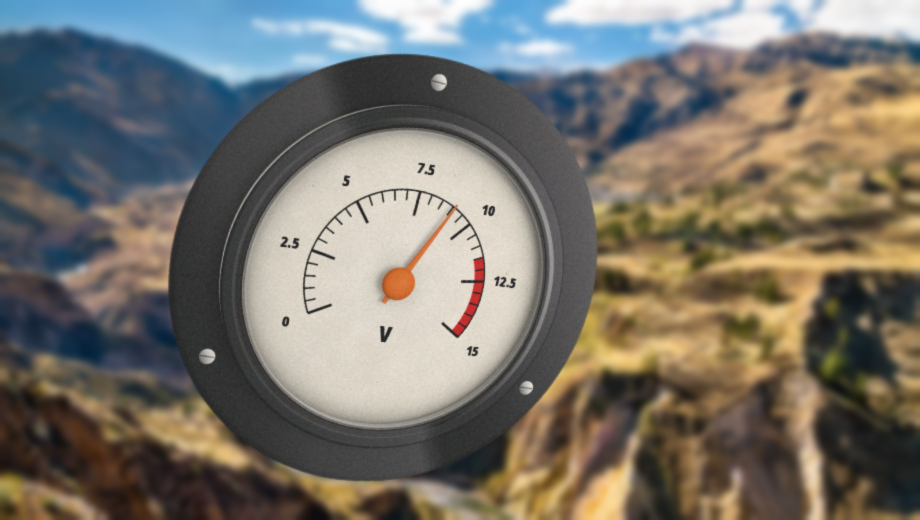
9,V
